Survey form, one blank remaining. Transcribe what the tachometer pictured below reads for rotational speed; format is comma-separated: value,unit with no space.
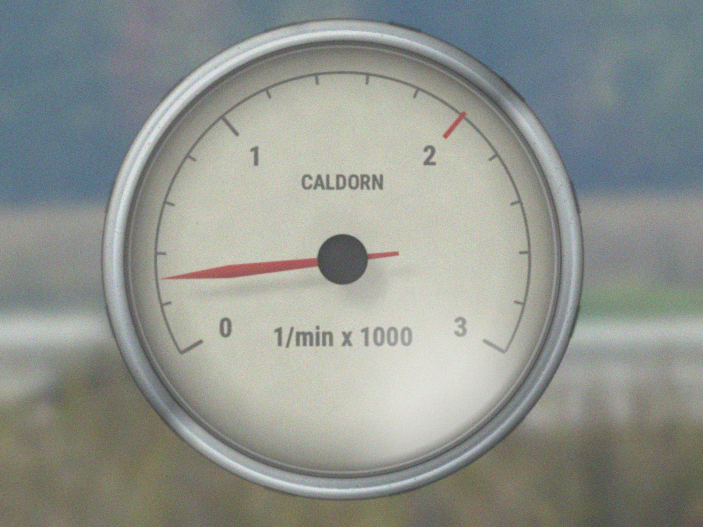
300,rpm
